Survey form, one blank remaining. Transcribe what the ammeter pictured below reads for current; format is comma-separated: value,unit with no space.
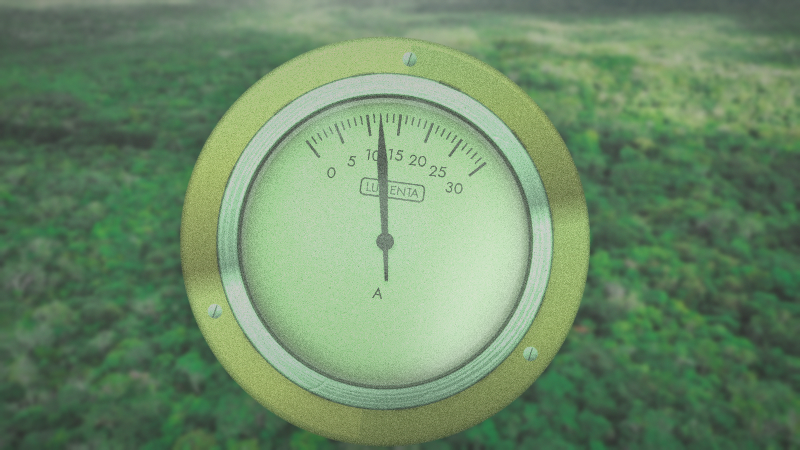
12,A
